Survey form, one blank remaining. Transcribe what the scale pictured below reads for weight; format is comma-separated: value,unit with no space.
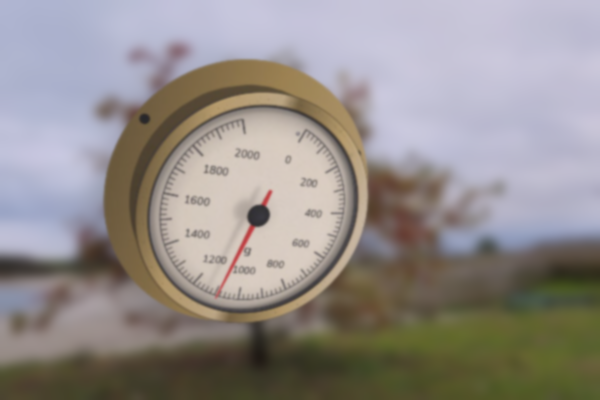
1100,g
